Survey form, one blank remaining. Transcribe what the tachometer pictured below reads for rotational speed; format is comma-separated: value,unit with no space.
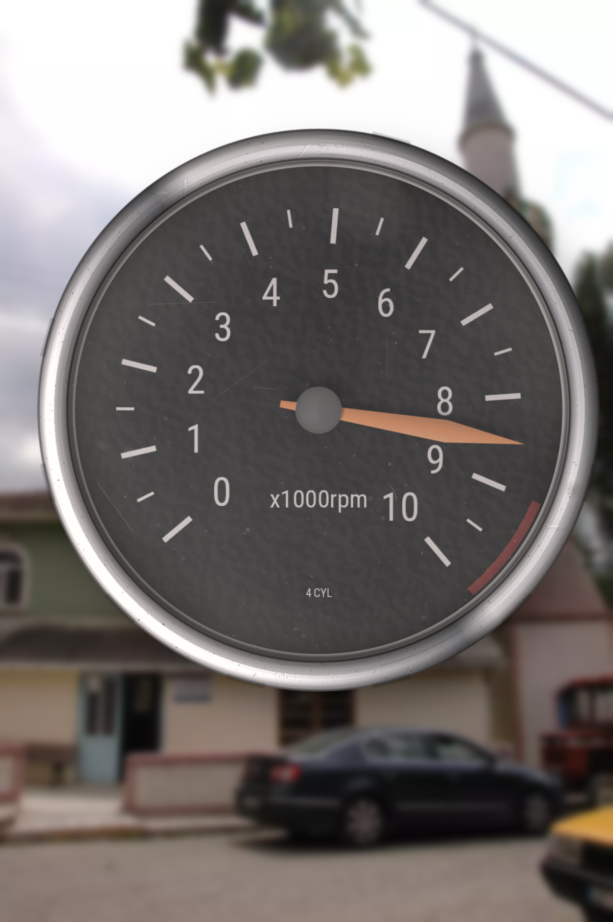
8500,rpm
